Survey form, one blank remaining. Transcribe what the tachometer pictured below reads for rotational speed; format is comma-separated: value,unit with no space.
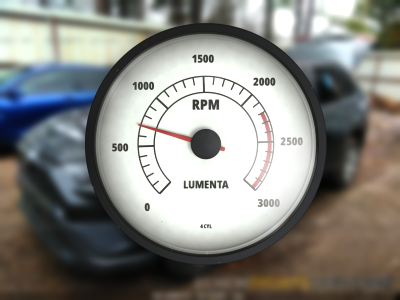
700,rpm
